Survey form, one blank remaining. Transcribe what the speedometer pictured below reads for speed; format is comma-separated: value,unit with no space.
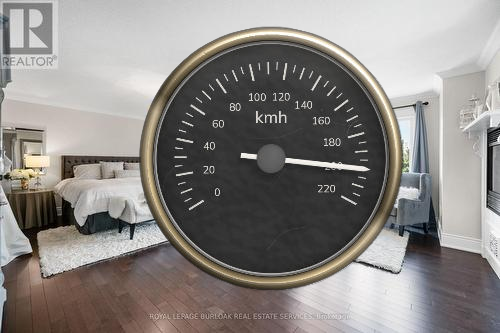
200,km/h
